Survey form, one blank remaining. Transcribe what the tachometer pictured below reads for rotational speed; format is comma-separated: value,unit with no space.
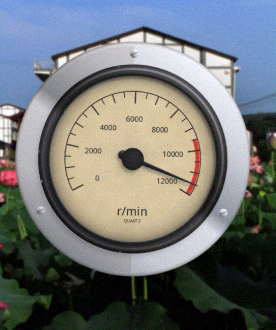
11500,rpm
